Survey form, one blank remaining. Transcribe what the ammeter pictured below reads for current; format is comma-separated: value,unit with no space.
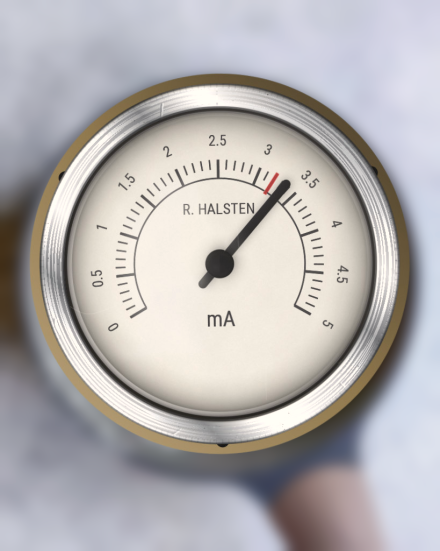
3.35,mA
